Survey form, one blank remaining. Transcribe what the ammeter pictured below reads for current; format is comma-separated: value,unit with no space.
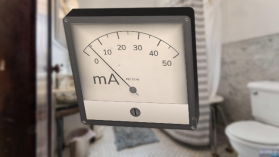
5,mA
